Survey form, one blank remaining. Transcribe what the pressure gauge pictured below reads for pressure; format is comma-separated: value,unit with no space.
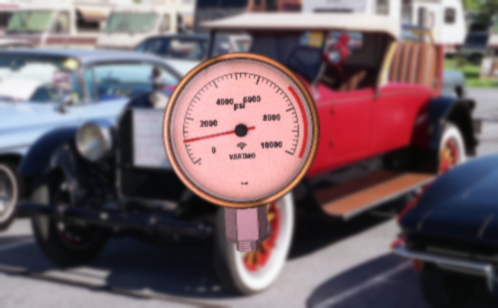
1000,psi
